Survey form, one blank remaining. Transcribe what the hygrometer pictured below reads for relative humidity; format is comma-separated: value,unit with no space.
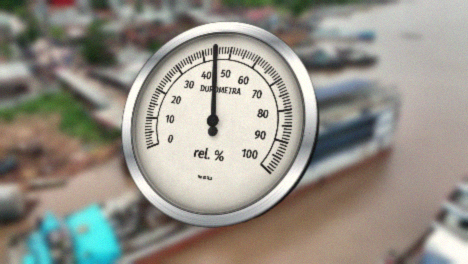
45,%
